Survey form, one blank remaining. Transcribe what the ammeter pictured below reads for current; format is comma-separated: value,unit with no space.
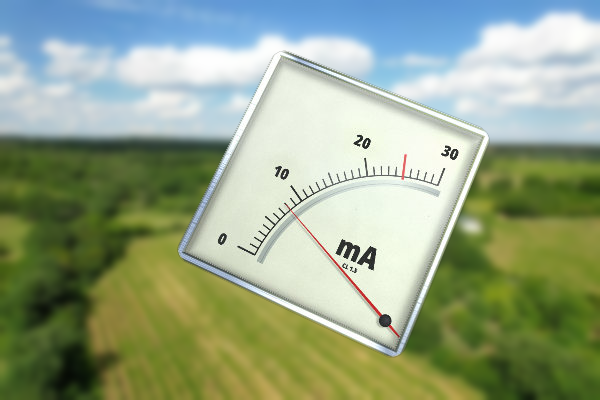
8,mA
